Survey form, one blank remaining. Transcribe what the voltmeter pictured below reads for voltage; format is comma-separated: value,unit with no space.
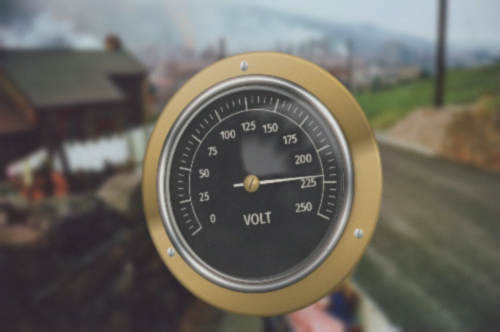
220,V
